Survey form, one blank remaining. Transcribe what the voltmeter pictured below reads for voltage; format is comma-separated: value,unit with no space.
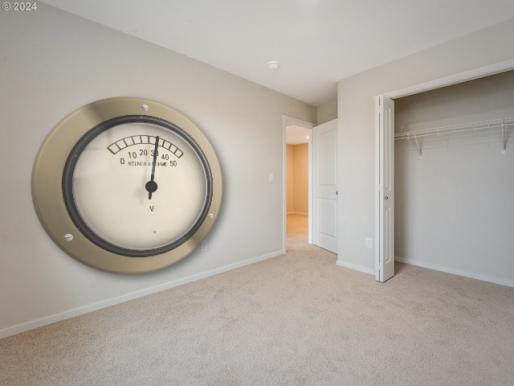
30,V
